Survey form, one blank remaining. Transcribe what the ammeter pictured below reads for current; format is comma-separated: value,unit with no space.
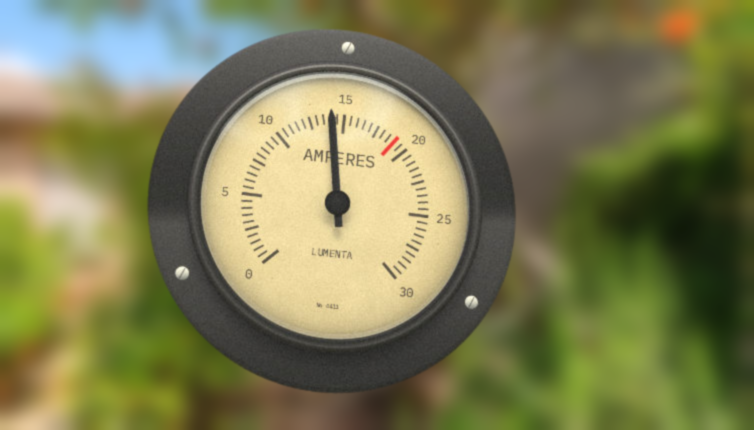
14,A
